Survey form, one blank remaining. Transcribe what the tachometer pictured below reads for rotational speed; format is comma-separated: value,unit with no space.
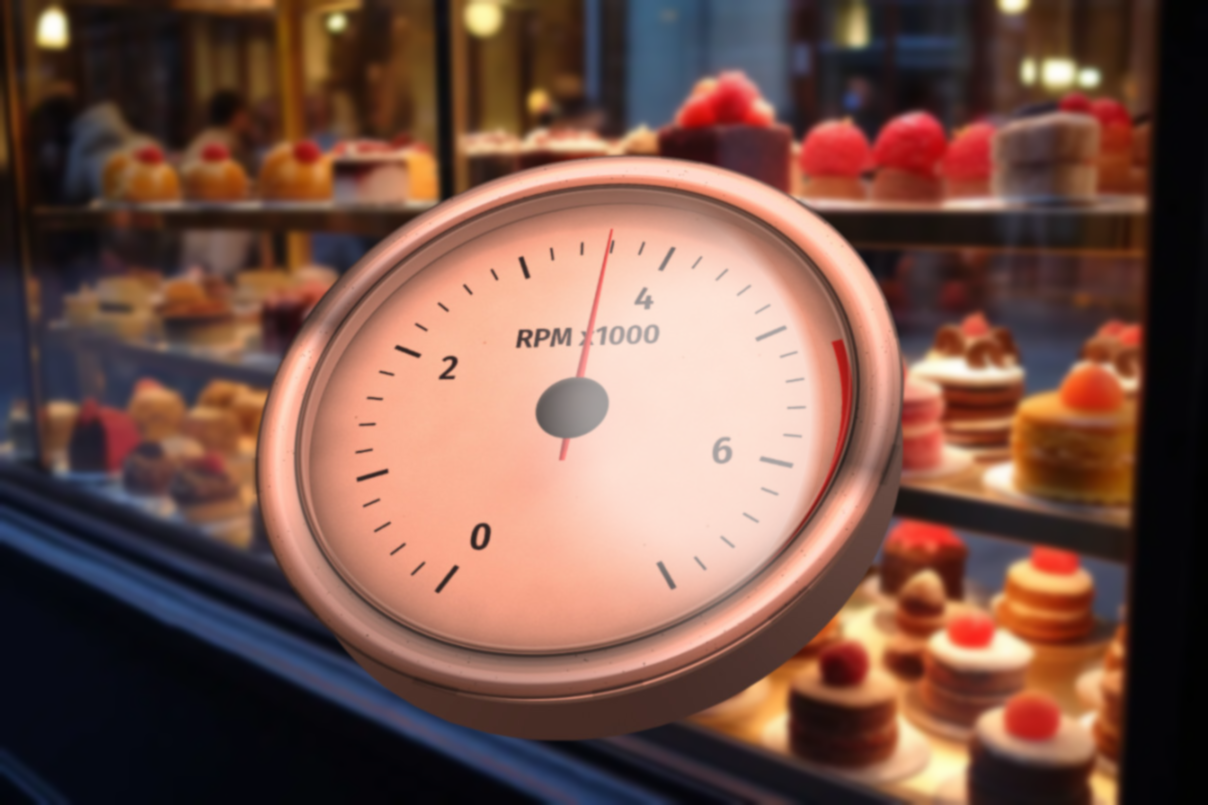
3600,rpm
